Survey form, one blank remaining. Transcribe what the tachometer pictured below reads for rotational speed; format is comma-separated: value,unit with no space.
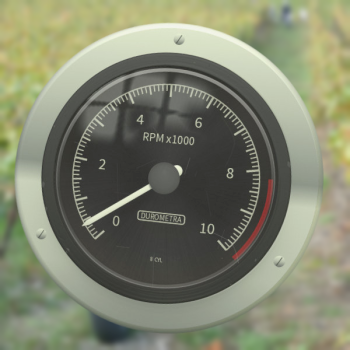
400,rpm
